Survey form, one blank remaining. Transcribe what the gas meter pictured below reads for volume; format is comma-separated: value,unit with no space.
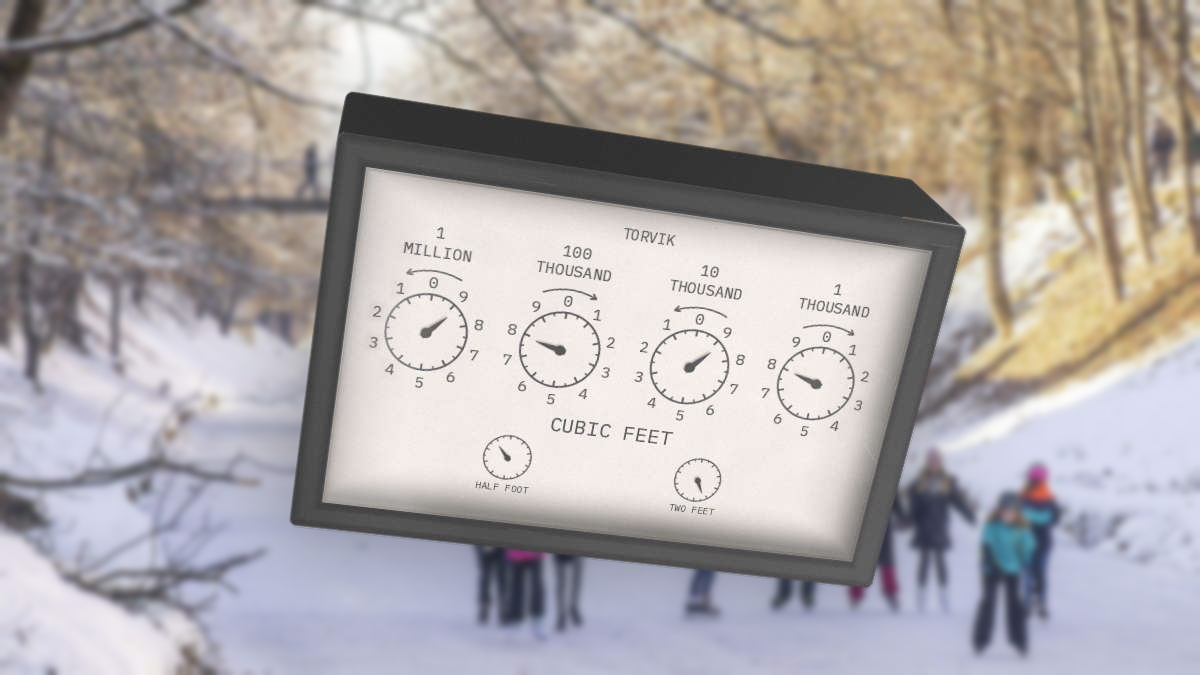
878800,ft³
